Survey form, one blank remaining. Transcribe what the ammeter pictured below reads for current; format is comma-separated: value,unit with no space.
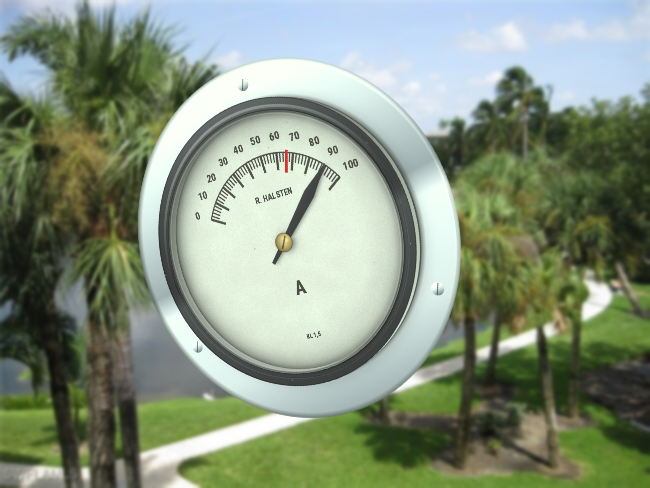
90,A
